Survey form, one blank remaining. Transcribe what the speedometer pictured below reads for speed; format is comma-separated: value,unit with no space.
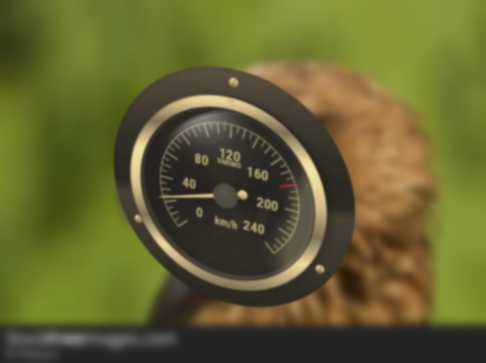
25,km/h
